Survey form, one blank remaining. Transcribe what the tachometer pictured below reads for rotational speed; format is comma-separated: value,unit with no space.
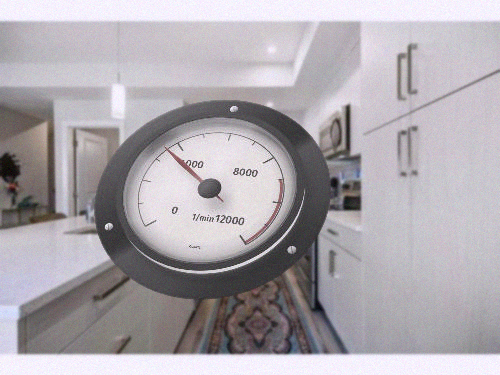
3500,rpm
